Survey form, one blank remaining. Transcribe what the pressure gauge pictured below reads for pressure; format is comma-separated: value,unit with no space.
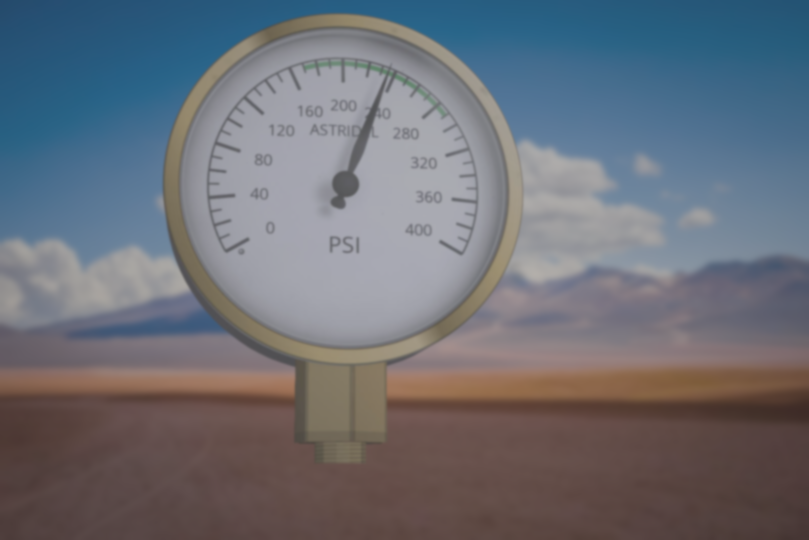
235,psi
